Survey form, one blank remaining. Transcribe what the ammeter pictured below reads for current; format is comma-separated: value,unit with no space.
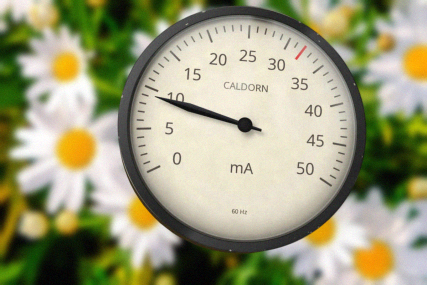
9,mA
